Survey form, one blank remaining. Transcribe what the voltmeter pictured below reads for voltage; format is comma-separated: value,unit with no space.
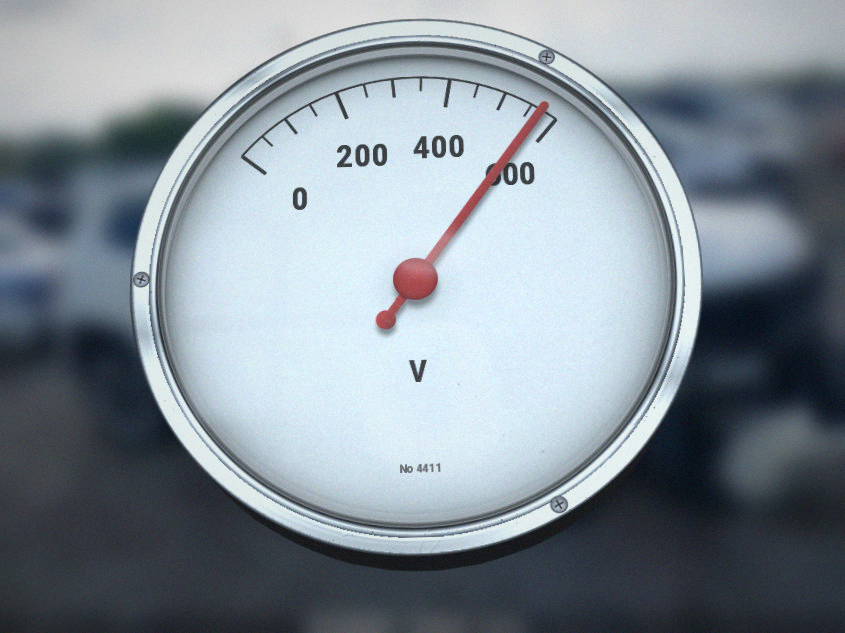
575,V
